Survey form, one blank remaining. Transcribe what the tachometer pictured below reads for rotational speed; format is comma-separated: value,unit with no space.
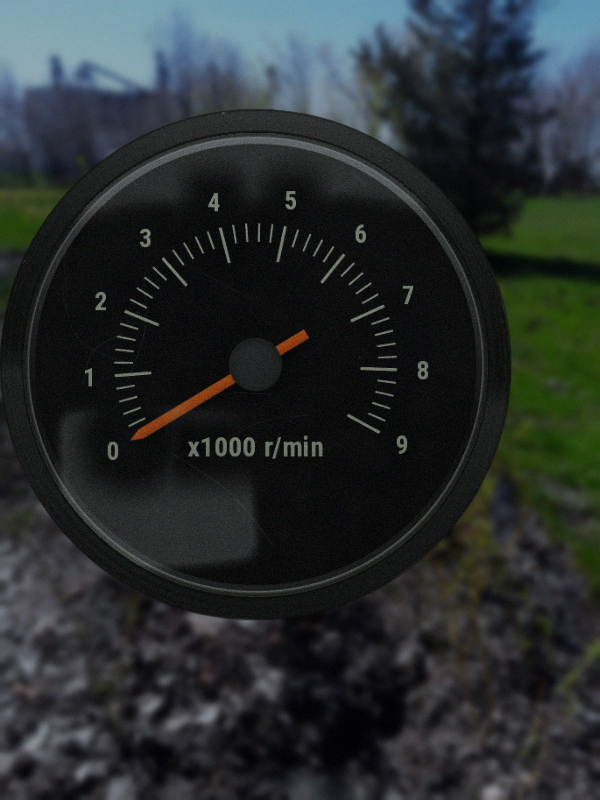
0,rpm
